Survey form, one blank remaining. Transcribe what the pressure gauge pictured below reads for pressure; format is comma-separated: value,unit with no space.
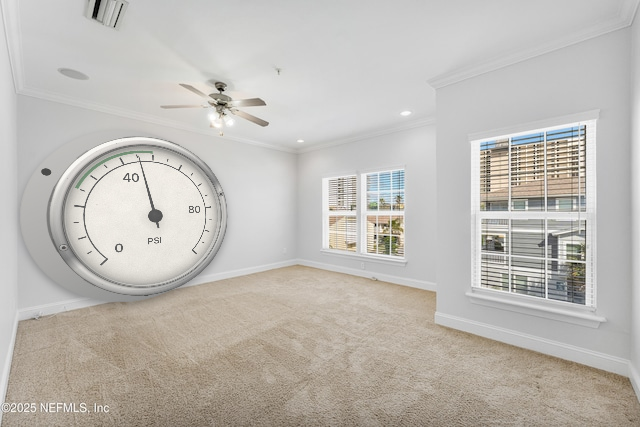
45,psi
